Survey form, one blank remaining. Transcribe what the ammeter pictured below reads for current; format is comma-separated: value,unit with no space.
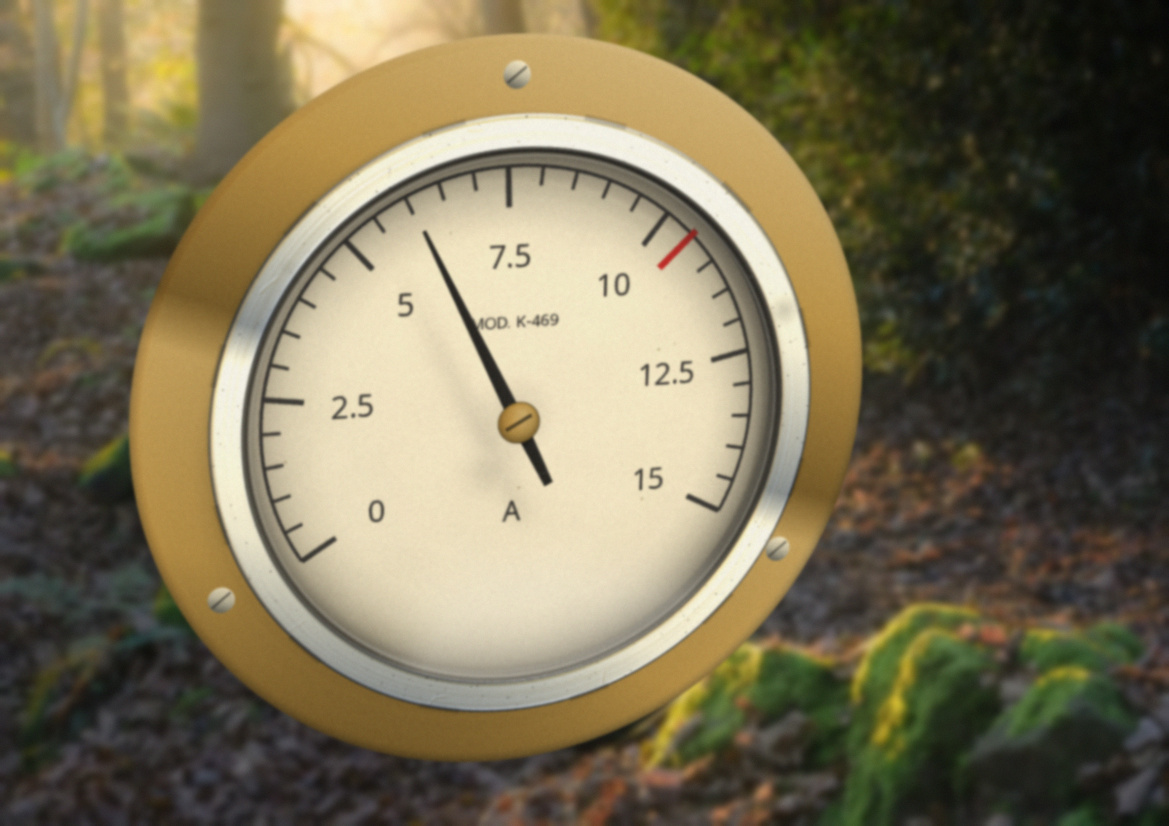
6,A
